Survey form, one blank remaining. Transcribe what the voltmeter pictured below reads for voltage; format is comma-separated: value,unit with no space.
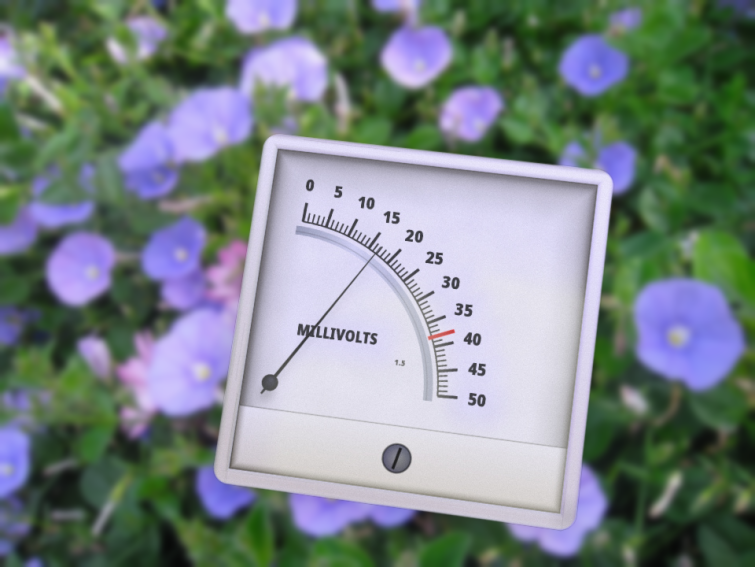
17,mV
